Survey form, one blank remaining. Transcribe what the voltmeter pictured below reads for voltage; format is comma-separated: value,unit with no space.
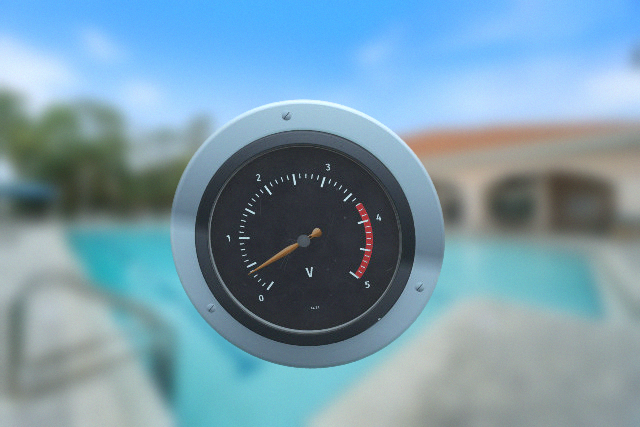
0.4,V
